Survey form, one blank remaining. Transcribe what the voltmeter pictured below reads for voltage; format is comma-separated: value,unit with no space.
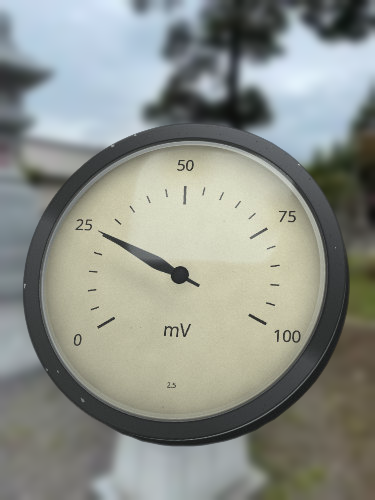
25,mV
